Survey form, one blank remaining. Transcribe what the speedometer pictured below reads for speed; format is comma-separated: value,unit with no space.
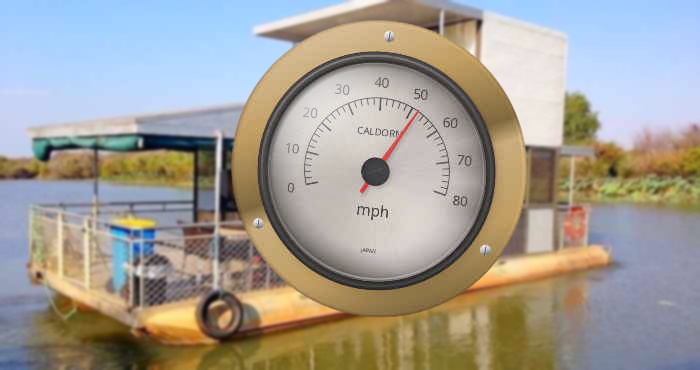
52,mph
